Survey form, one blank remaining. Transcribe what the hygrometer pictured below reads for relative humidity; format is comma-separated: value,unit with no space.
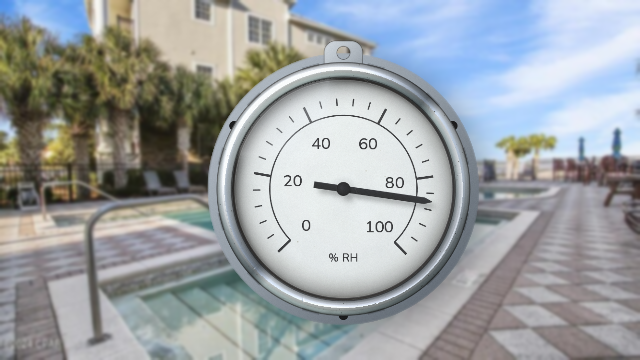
86,%
